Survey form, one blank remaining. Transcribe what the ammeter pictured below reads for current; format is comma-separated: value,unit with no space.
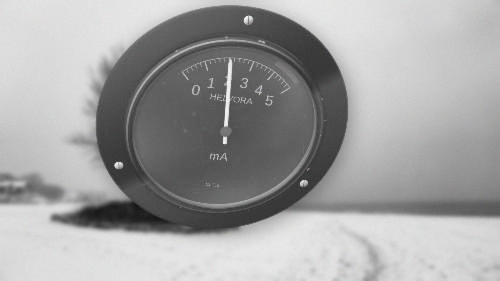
2,mA
